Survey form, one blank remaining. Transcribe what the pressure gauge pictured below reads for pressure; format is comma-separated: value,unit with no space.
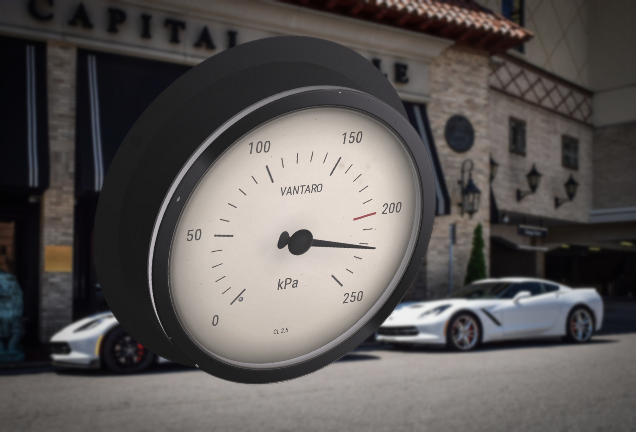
220,kPa
